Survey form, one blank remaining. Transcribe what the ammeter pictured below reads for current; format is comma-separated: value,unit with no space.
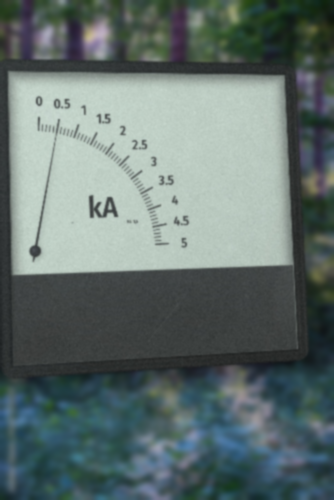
0.5,kA
